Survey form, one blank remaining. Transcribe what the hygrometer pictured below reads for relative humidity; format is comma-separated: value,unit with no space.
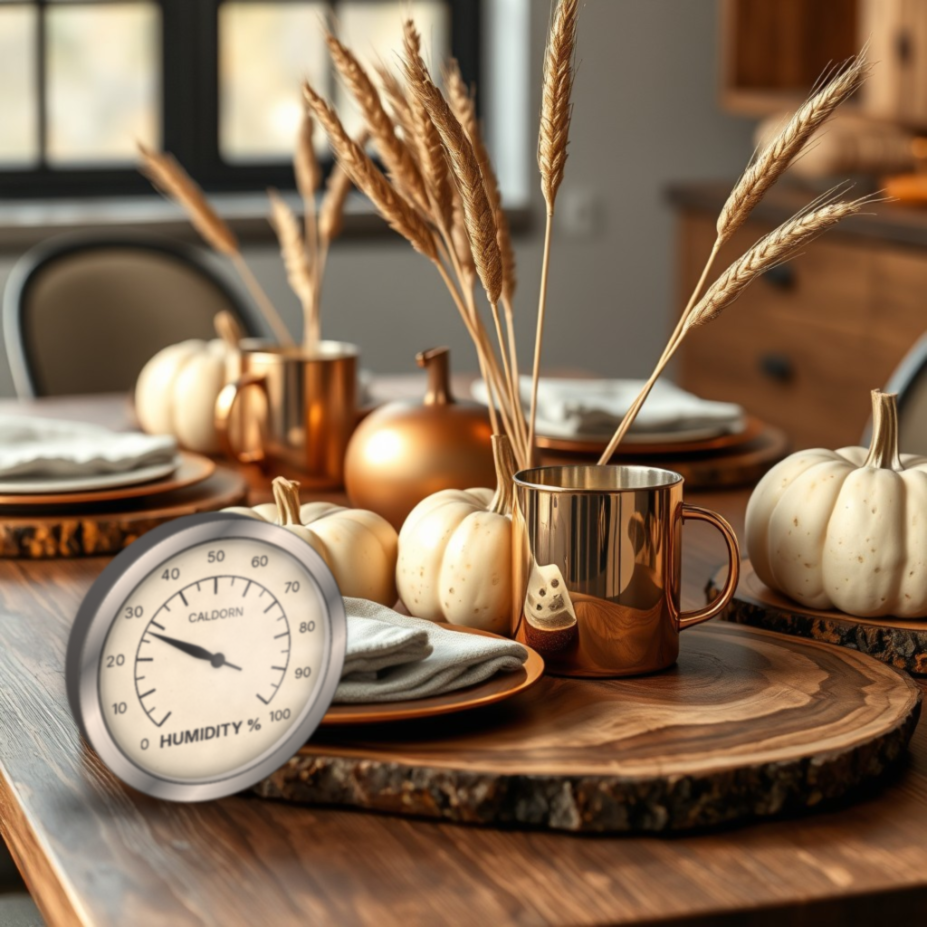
27.5,%
